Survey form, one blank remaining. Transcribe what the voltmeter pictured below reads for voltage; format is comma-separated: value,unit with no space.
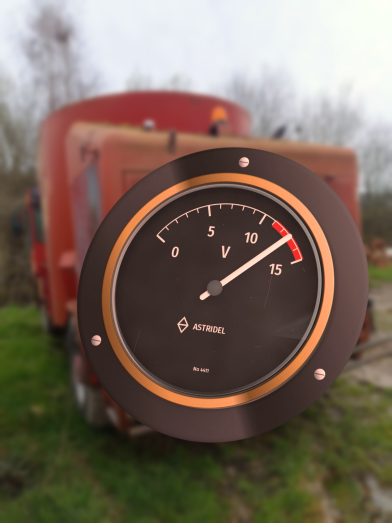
13,V
